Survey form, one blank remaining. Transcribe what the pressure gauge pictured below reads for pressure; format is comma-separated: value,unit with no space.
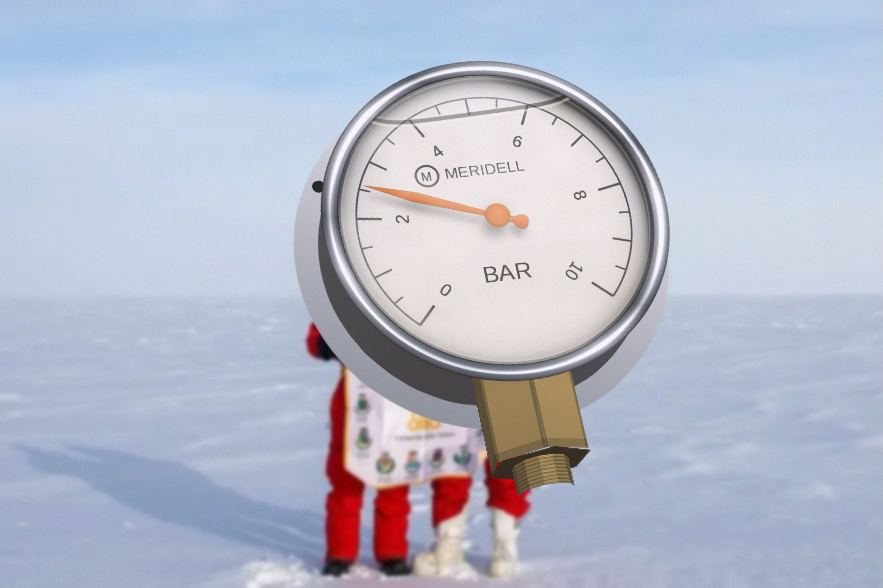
2.5,bar
